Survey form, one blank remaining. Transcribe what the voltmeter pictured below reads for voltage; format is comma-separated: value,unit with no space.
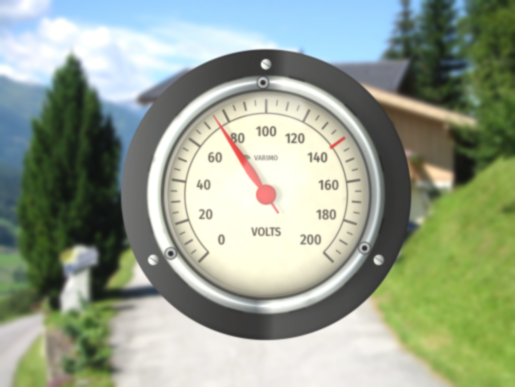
75,V
